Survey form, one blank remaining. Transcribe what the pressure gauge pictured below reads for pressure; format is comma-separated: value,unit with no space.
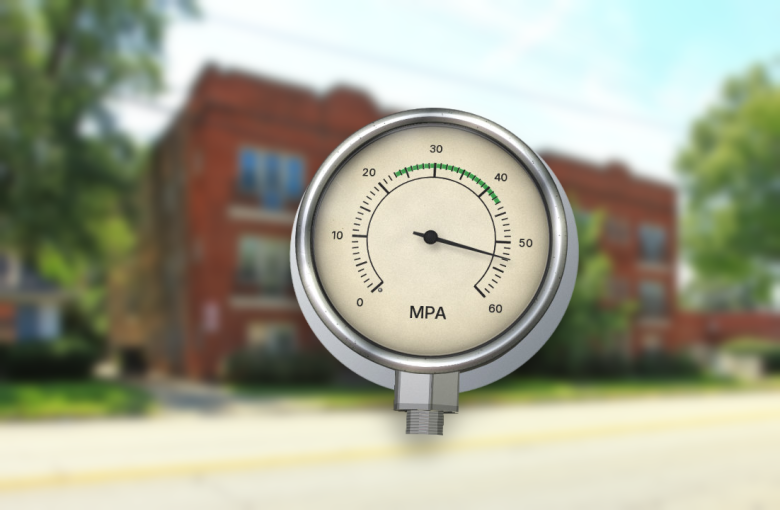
53,MPa
